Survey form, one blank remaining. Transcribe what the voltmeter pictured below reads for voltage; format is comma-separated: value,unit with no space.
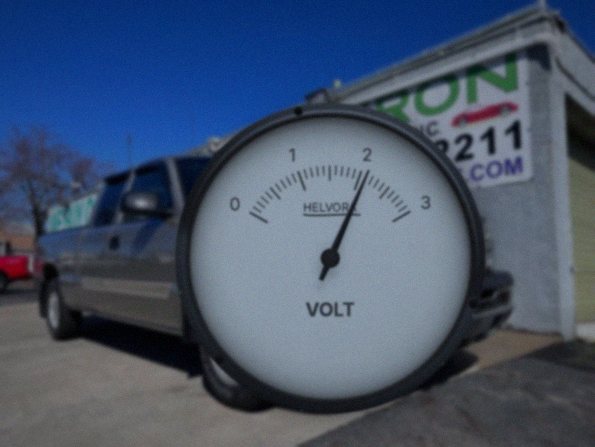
2.1,V
